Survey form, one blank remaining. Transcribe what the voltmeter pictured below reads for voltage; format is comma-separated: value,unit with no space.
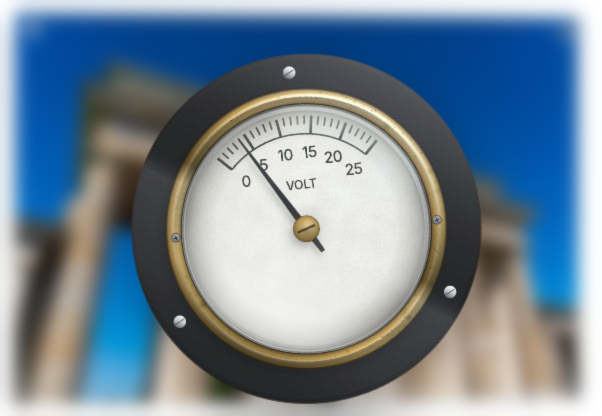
4,V
